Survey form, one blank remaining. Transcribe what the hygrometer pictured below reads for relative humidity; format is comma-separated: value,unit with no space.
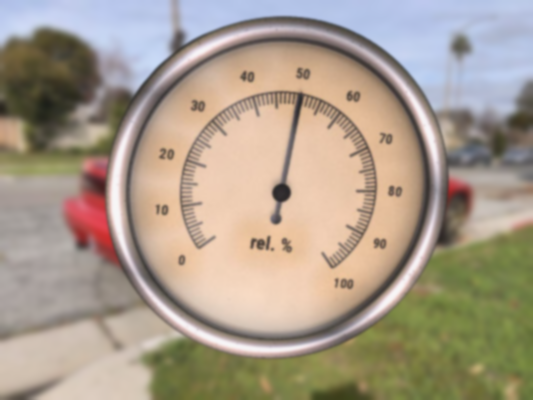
50,%
